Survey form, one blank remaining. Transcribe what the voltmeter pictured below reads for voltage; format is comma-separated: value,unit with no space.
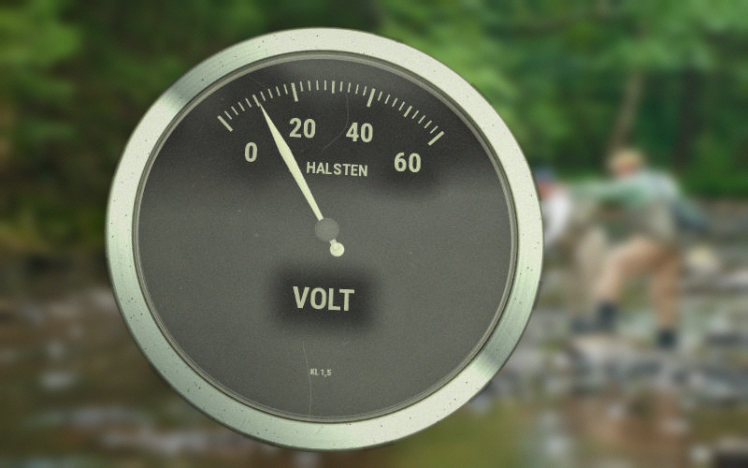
10,V
